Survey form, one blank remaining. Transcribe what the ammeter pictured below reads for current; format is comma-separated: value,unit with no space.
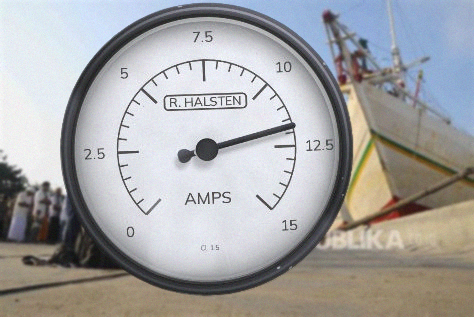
11.75,A
